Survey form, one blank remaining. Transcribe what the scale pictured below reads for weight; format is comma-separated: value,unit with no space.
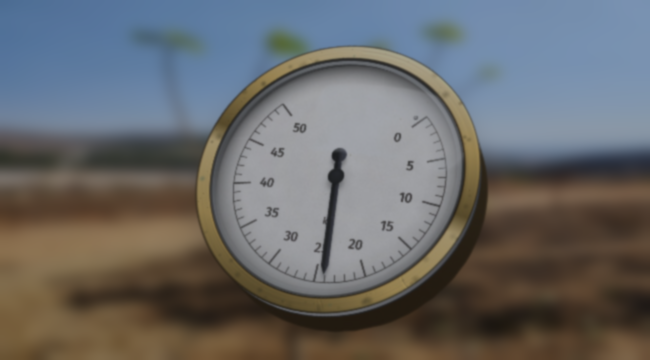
24,kg
